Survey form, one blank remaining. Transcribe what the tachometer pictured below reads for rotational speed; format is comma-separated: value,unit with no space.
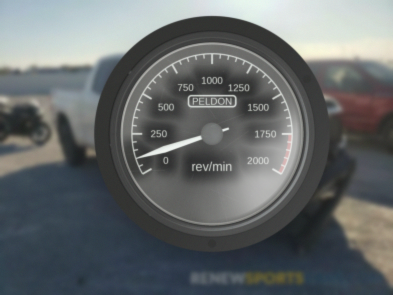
100,rpm
